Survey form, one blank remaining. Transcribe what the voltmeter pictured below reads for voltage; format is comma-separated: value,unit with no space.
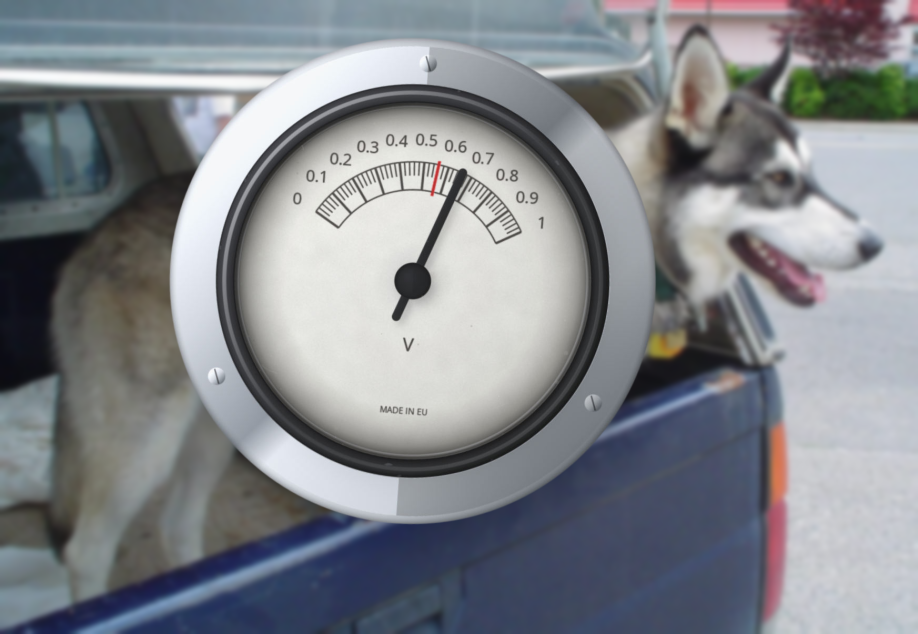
0.66,V
